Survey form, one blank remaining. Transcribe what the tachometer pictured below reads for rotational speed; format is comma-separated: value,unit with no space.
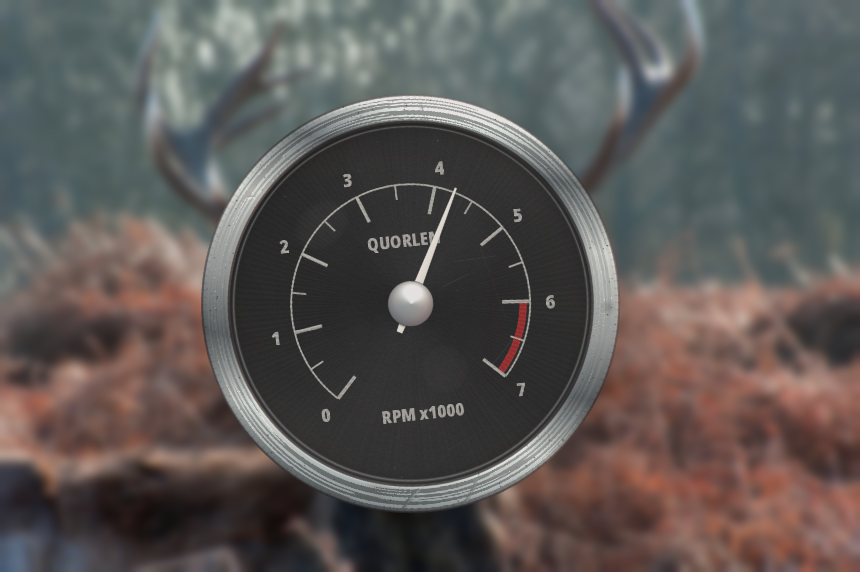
4250,rpm
